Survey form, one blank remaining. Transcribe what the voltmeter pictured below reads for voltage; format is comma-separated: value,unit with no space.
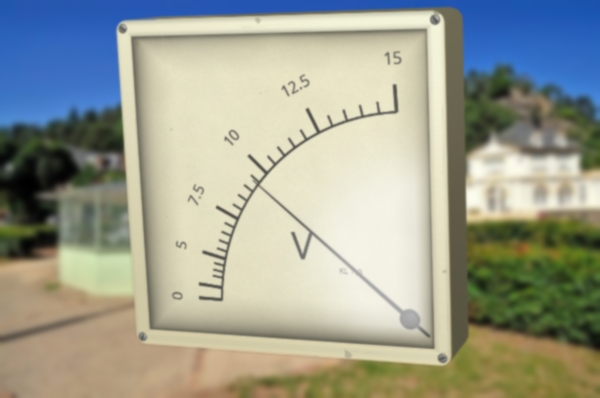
9.5,V
